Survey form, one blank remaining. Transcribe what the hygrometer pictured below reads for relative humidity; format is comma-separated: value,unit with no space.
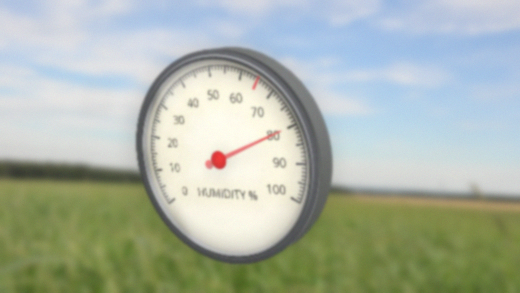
80,%
